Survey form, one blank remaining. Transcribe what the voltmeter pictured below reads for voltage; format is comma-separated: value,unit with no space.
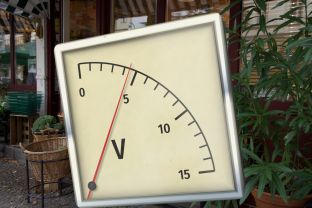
4.5,V
